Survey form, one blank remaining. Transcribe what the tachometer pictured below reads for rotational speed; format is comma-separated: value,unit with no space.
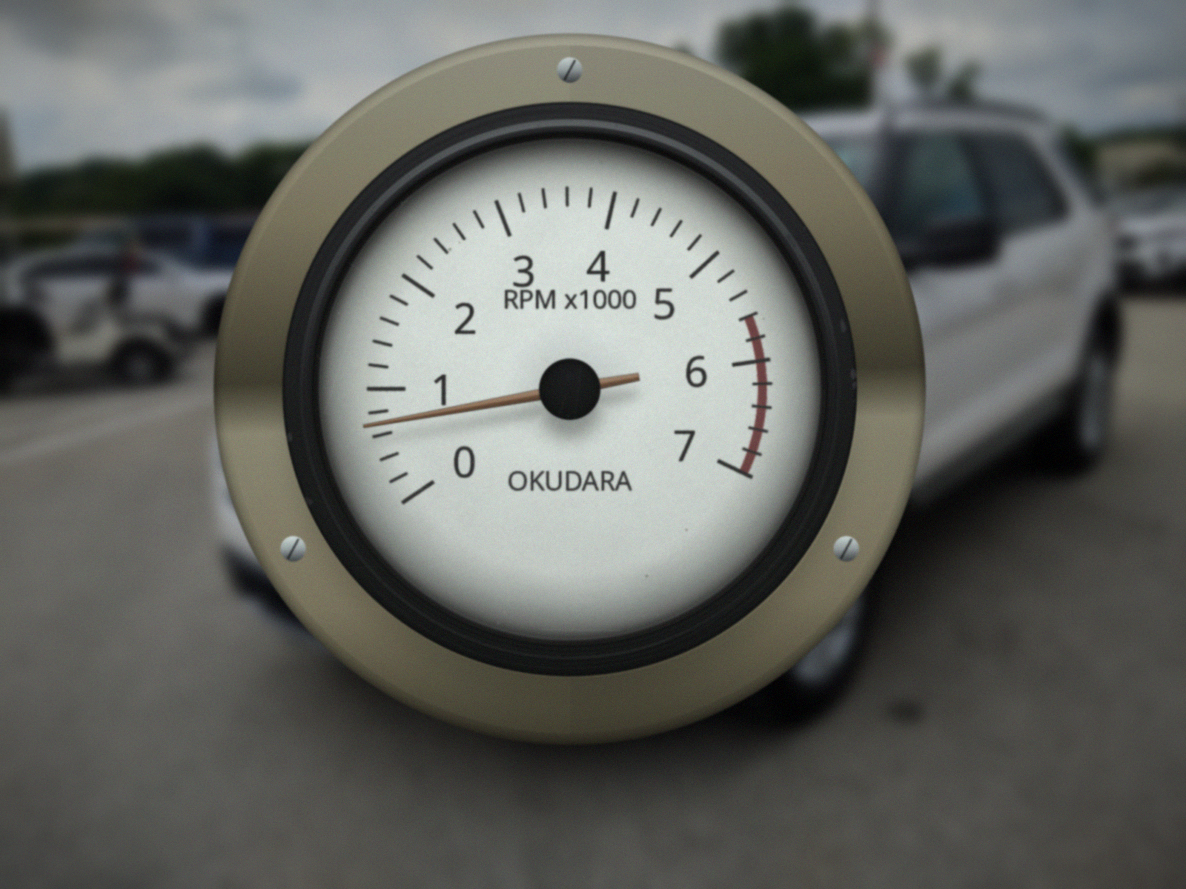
700,rpm
